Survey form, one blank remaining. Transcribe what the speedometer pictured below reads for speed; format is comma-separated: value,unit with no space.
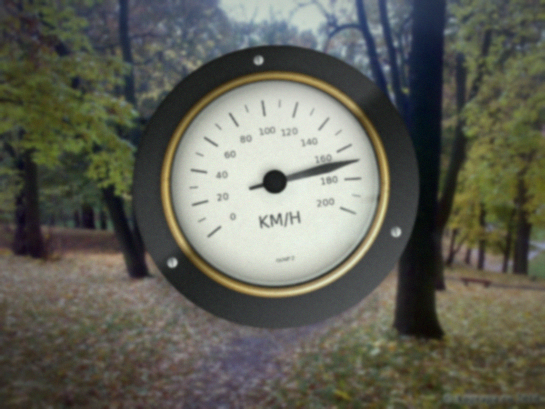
170,km/h
